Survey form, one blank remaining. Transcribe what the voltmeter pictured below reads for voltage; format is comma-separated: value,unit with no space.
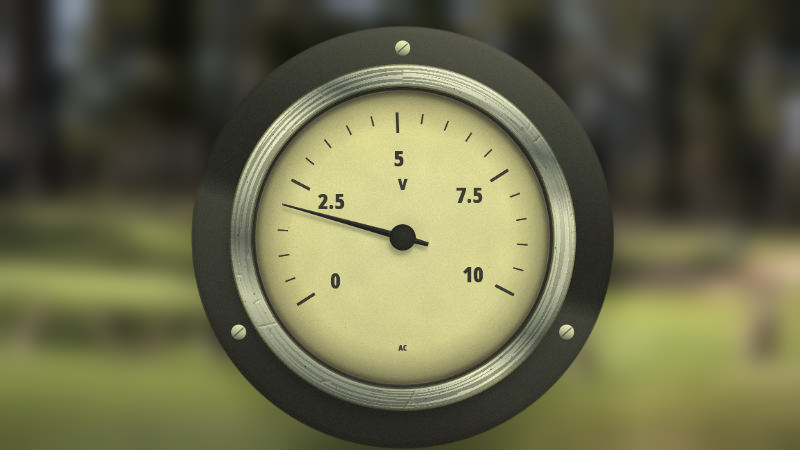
2,V
